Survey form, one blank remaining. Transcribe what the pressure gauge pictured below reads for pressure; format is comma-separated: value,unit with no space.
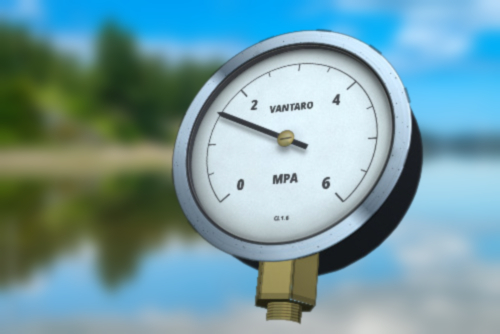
1.5,MPa
